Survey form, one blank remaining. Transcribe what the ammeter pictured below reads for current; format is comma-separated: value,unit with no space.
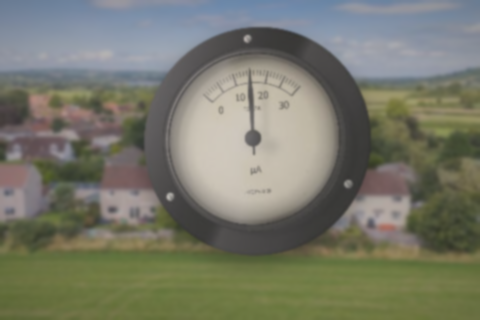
15,µA
